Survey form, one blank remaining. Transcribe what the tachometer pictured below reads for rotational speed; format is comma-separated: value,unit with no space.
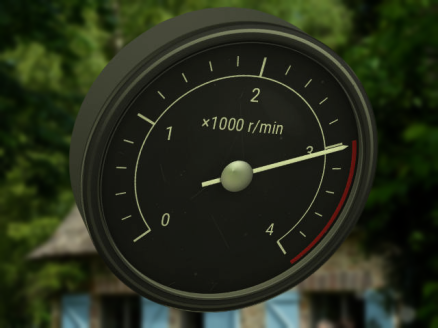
3000,rpm
